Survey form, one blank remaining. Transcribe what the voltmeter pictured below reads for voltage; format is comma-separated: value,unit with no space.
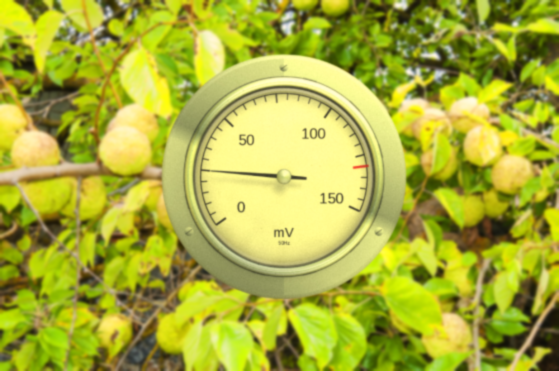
25,mV
